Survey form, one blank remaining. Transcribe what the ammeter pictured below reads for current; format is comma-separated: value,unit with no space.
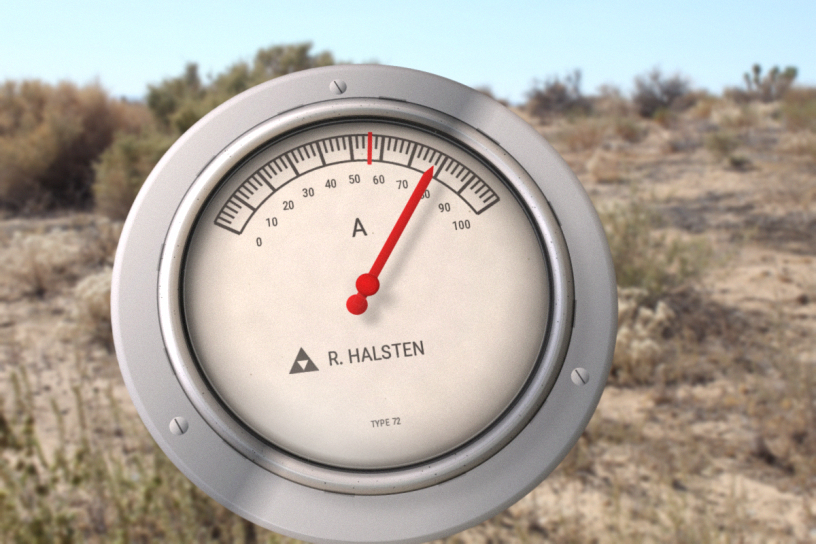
78,A
